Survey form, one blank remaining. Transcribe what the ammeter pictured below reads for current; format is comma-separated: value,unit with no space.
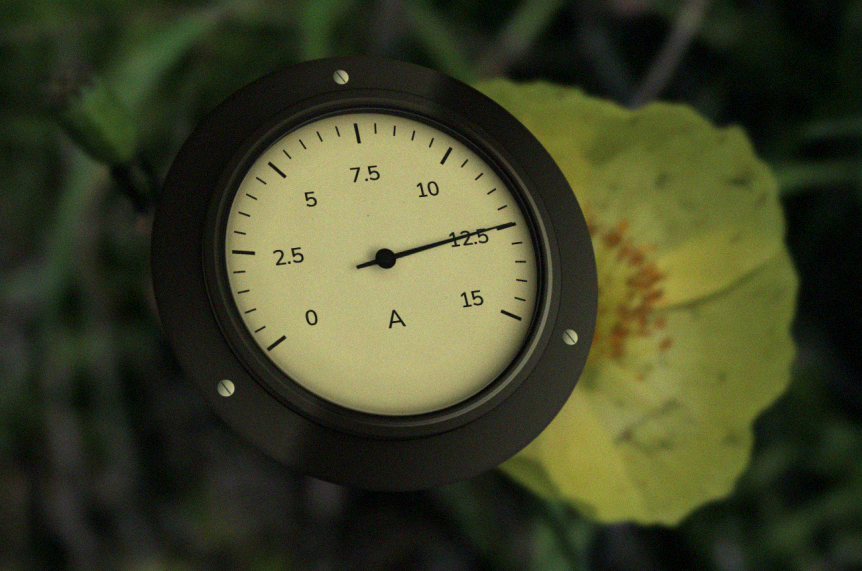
12.5,A
